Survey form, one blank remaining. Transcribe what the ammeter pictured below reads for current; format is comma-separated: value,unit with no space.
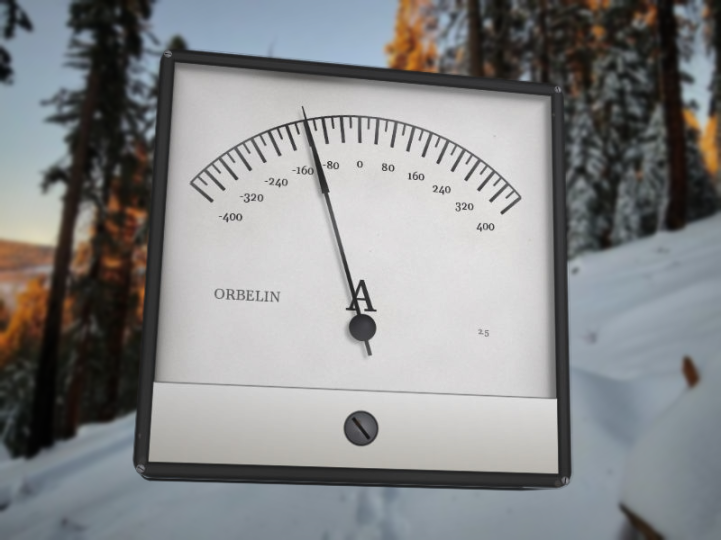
-120,A
